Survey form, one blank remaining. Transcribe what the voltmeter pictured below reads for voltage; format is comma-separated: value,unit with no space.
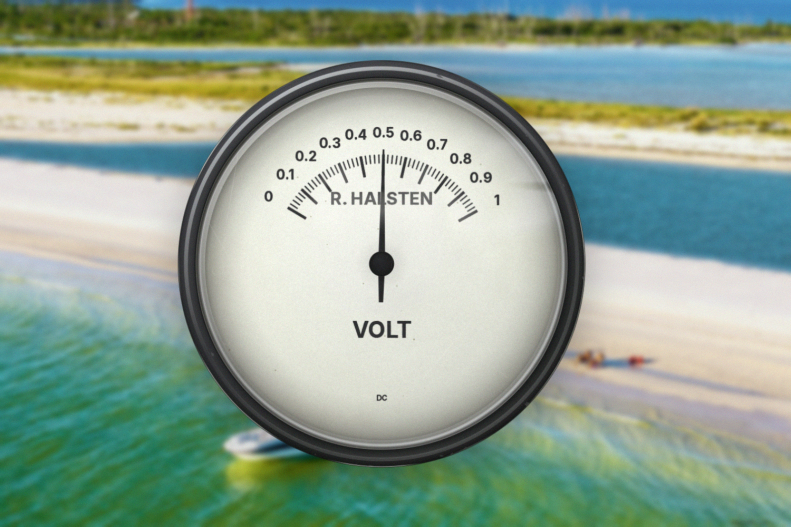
0.5,V
